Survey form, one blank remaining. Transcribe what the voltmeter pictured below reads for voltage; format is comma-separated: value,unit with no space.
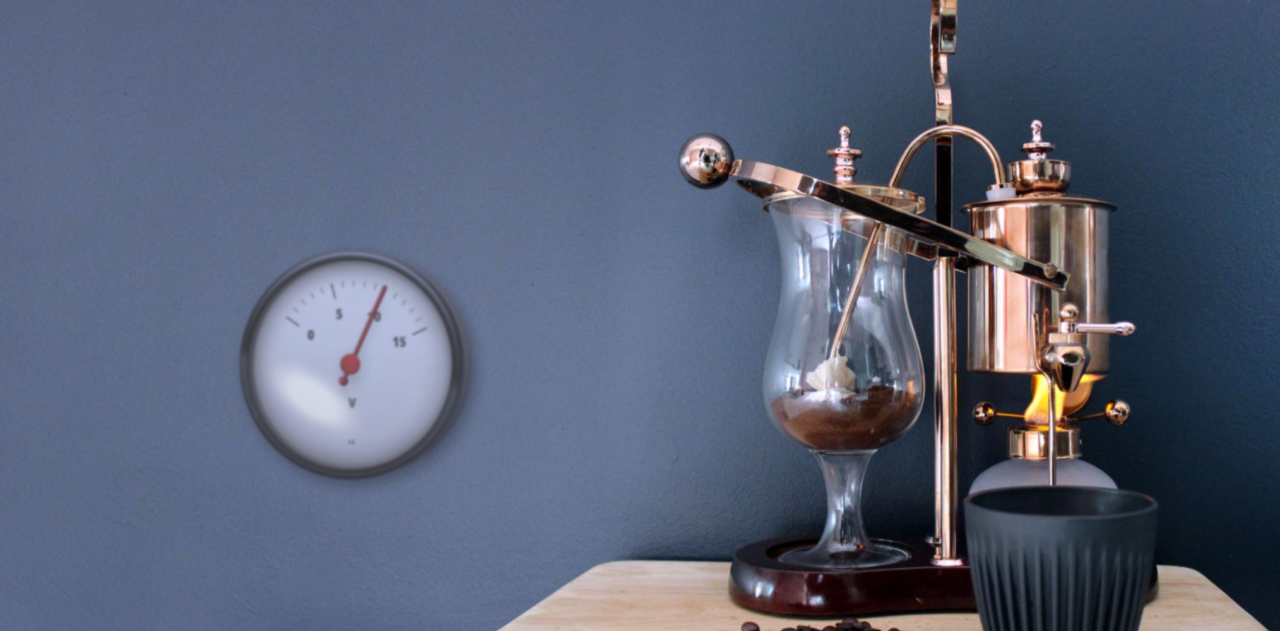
10,V
